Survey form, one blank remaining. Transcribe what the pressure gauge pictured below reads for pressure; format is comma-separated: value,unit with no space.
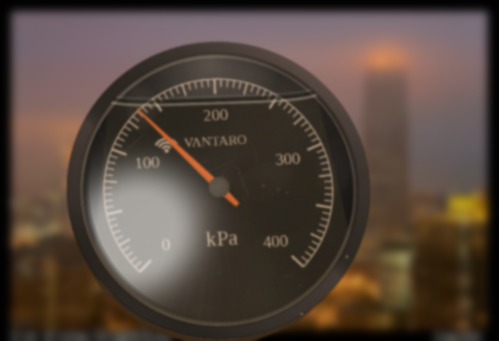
135,kPa
